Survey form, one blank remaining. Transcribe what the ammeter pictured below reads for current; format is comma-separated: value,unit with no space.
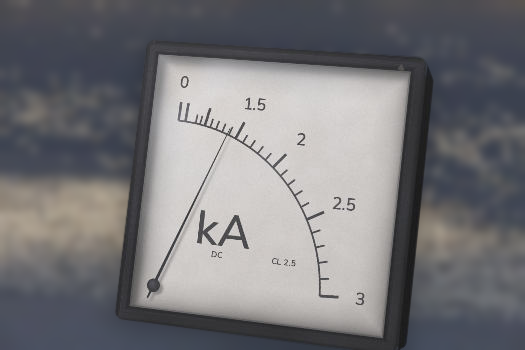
1.4,kA
